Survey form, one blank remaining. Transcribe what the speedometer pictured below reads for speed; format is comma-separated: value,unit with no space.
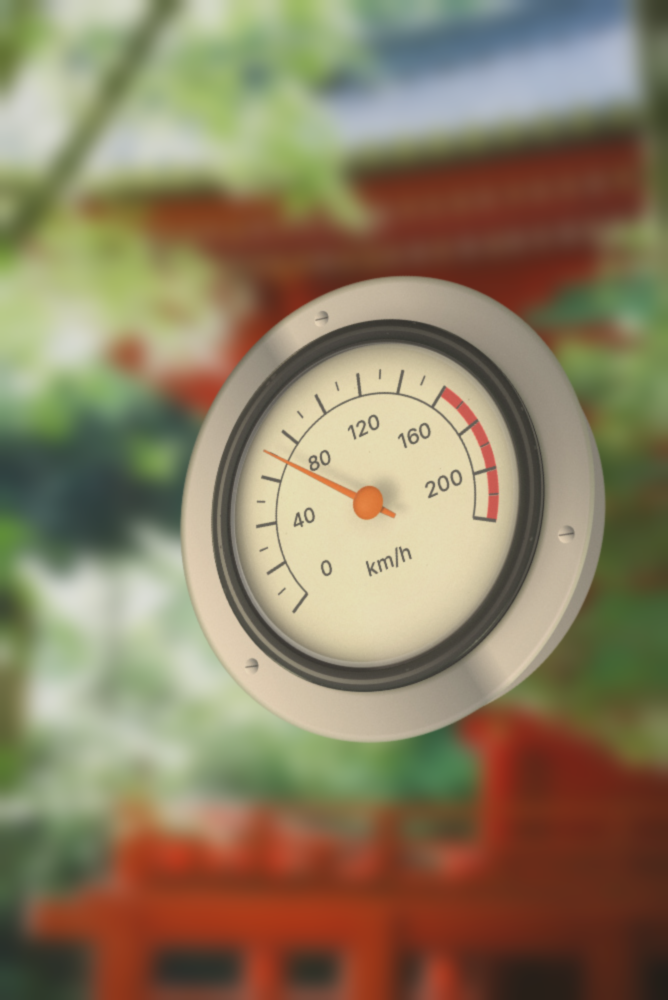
70,km/h
